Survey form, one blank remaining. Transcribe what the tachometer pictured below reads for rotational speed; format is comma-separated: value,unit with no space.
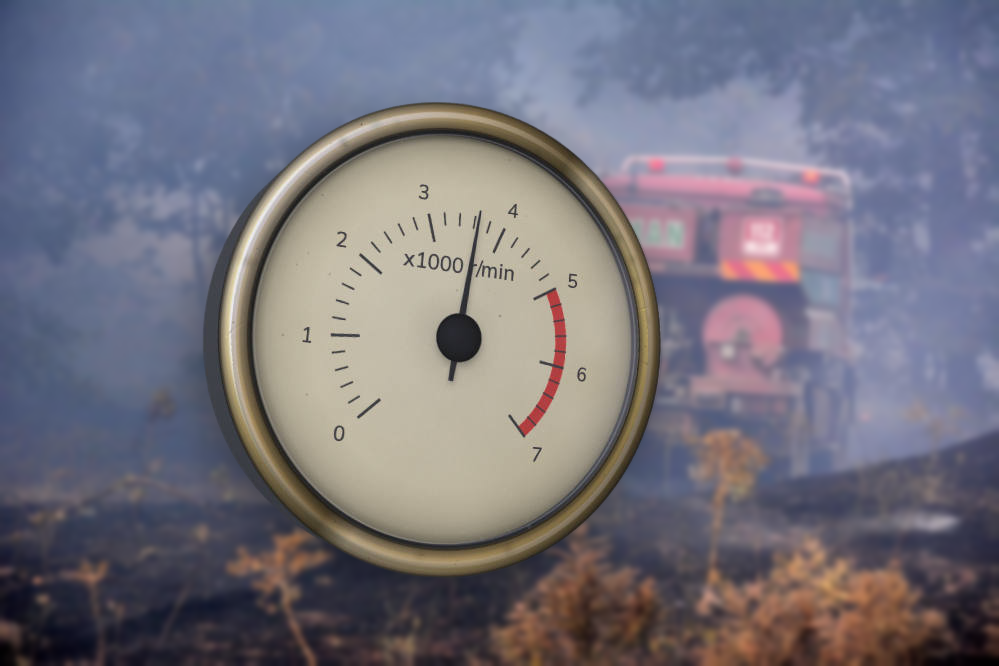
3600,rpm
